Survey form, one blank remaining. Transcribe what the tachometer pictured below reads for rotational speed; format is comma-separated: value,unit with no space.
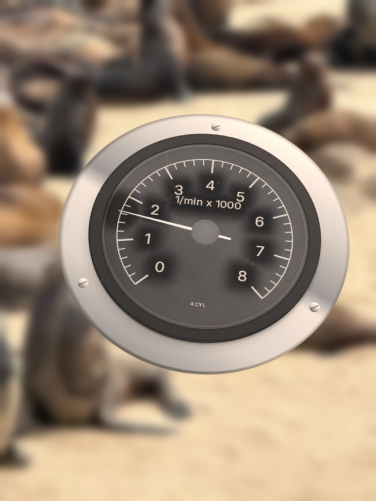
1600,rpm
